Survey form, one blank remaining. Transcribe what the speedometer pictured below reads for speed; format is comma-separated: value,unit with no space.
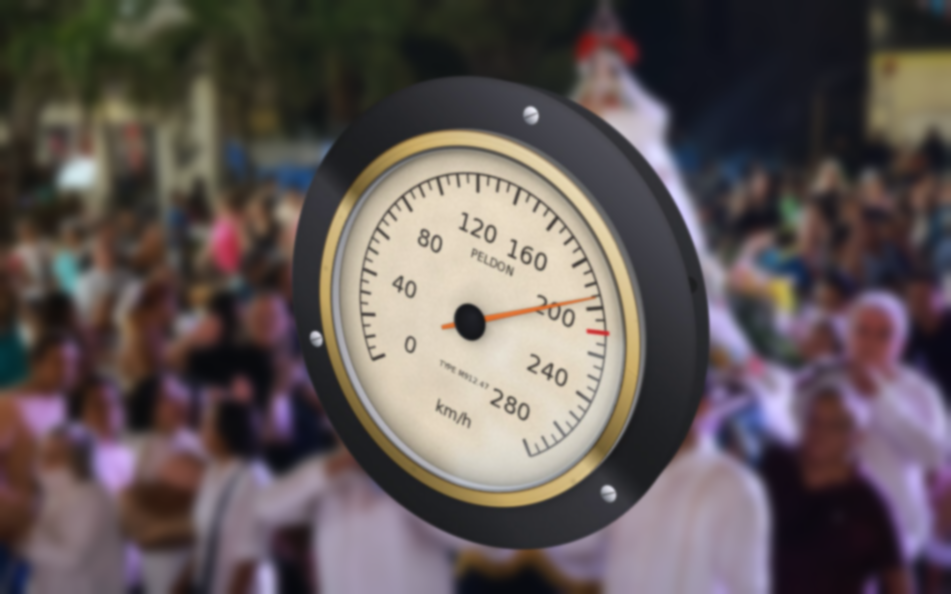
195,km/h
